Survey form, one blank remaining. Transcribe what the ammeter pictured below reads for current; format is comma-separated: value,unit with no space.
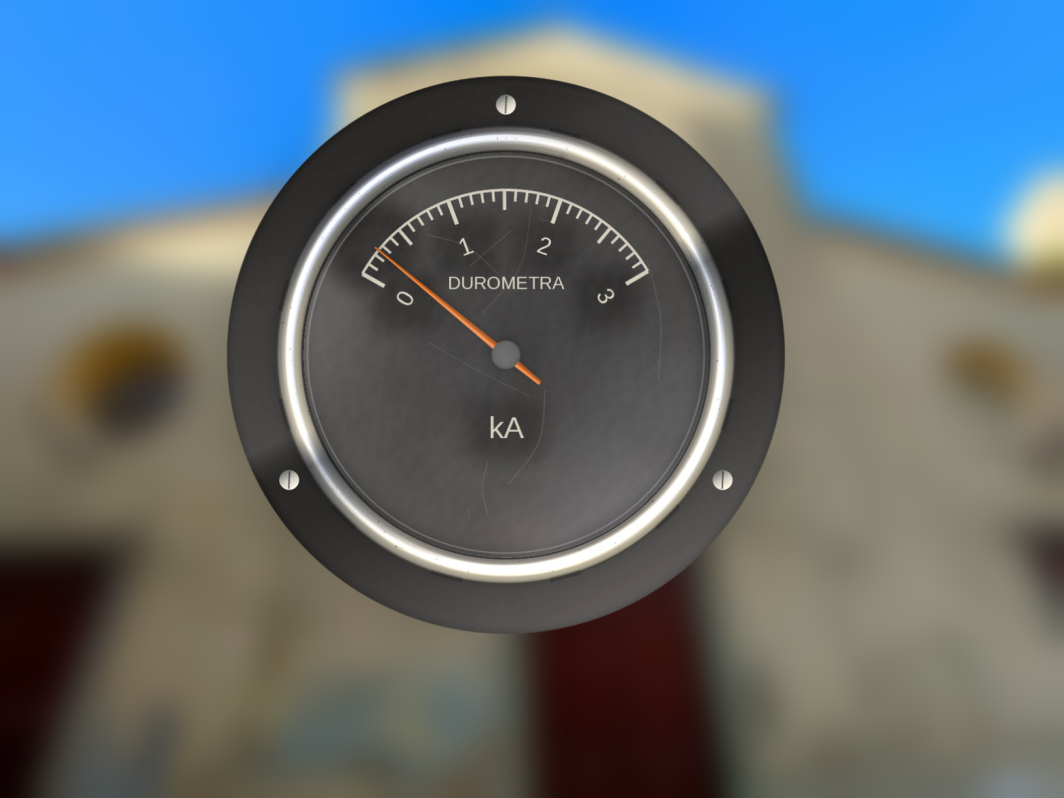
0.25,kA
